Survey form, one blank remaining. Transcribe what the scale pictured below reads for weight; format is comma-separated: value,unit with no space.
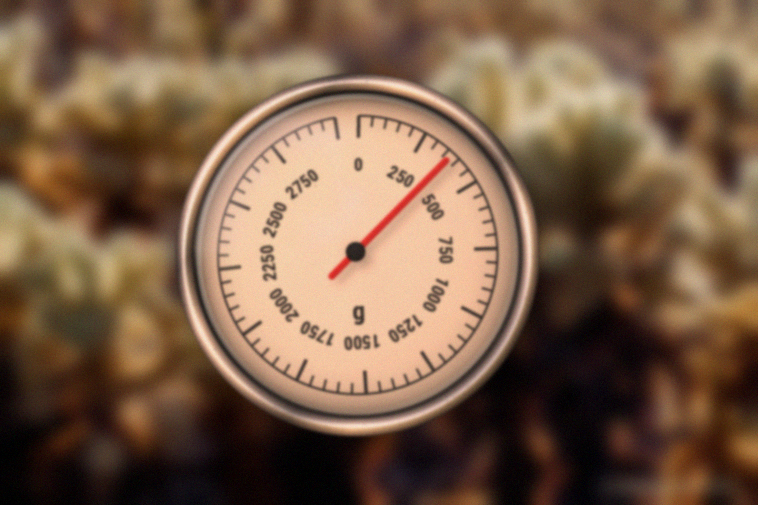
375,g
